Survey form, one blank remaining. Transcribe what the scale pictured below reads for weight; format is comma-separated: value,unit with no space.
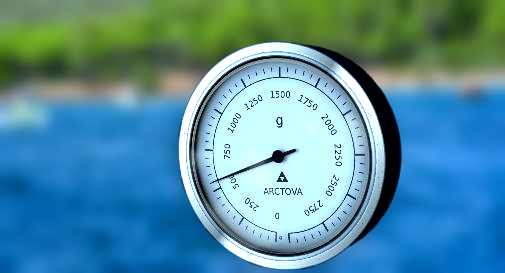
550,g
